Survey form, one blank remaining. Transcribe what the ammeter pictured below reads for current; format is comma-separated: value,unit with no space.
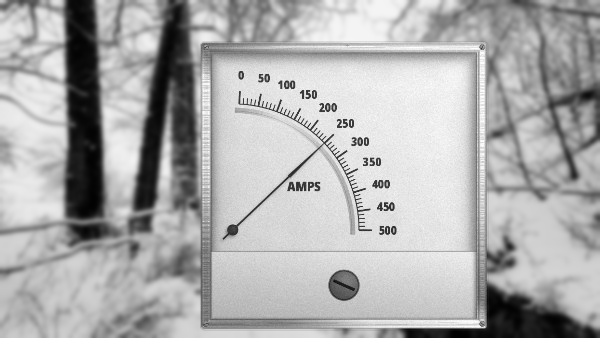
250,A
